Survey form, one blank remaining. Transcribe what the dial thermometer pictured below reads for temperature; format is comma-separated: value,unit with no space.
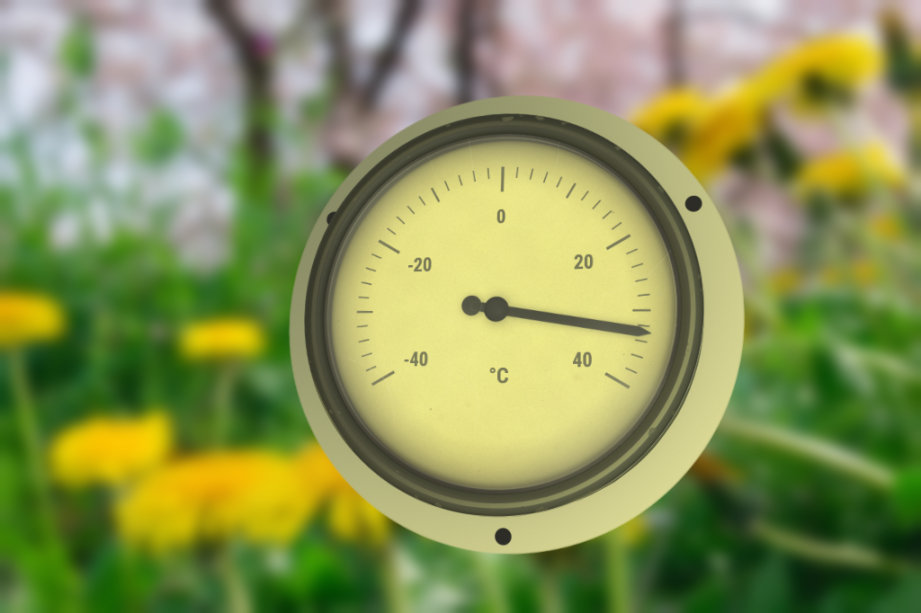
33,°C
